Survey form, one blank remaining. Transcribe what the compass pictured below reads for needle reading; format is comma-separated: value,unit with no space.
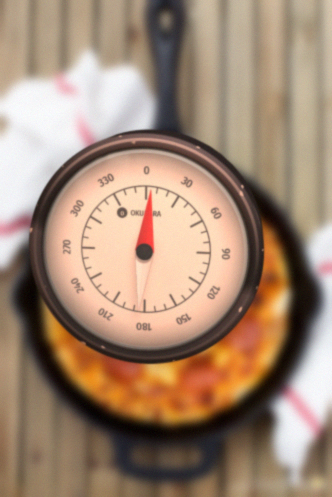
5,°
